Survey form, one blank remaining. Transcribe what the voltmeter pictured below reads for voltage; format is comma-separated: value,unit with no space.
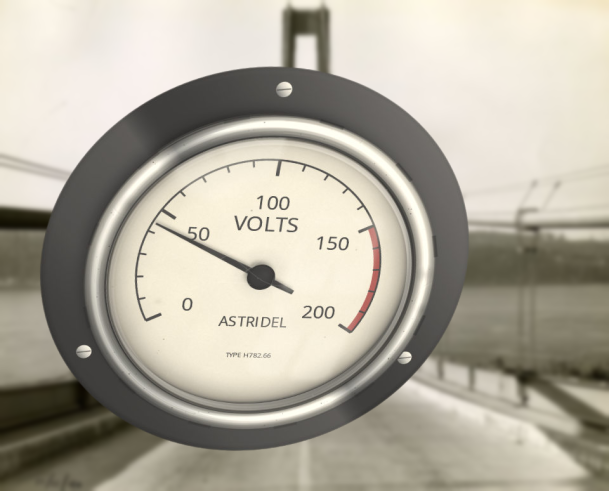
45,V
